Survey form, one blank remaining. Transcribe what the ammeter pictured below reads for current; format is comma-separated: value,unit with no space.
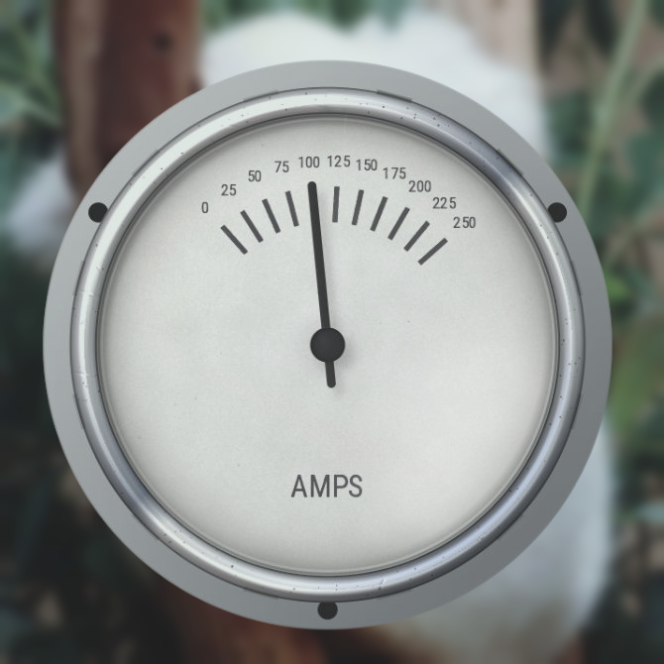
100,A
